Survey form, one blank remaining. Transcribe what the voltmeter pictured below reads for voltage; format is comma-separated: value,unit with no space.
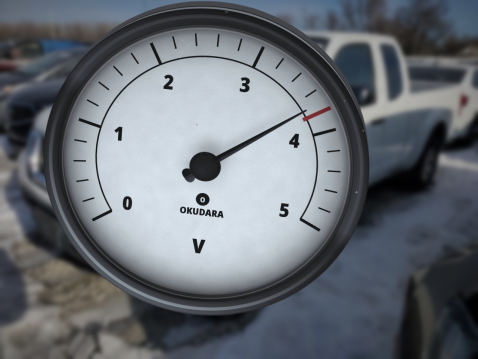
3.7,V
